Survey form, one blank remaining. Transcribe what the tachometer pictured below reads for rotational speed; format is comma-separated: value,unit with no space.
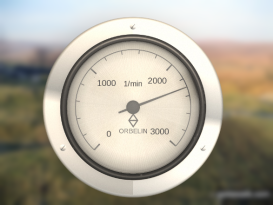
2300,rpm
